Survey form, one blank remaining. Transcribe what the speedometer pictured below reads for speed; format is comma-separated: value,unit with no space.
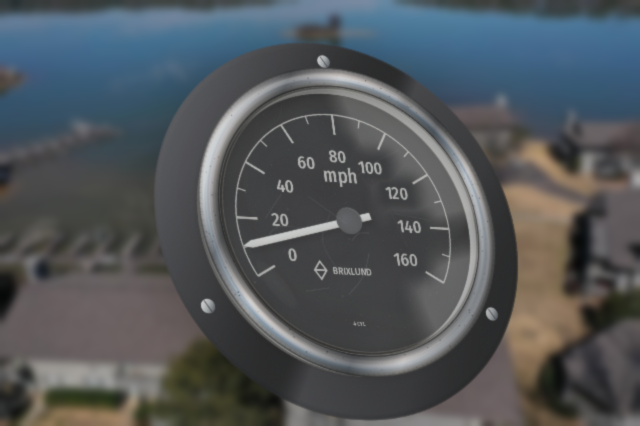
10,mph
